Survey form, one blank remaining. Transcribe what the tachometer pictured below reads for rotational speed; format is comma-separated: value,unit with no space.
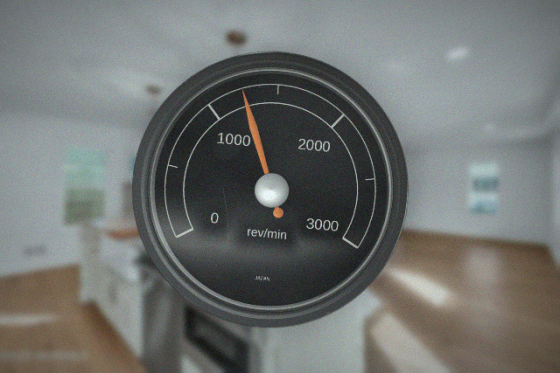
1250,rpm
